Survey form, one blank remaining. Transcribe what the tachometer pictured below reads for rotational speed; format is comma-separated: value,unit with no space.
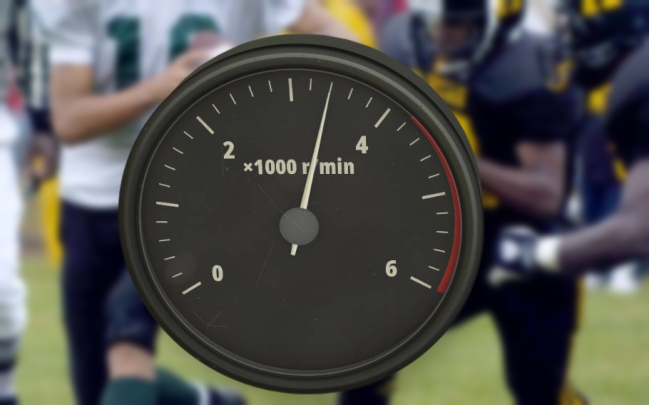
3400,rpm
